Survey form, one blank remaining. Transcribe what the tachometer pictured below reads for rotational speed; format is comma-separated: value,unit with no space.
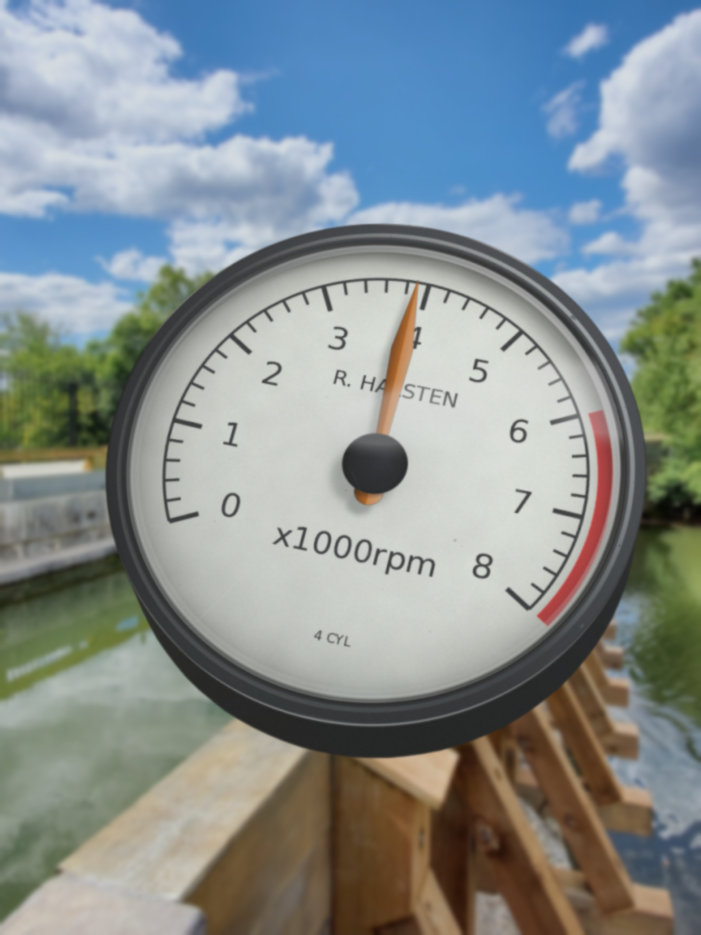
3900,rpm
